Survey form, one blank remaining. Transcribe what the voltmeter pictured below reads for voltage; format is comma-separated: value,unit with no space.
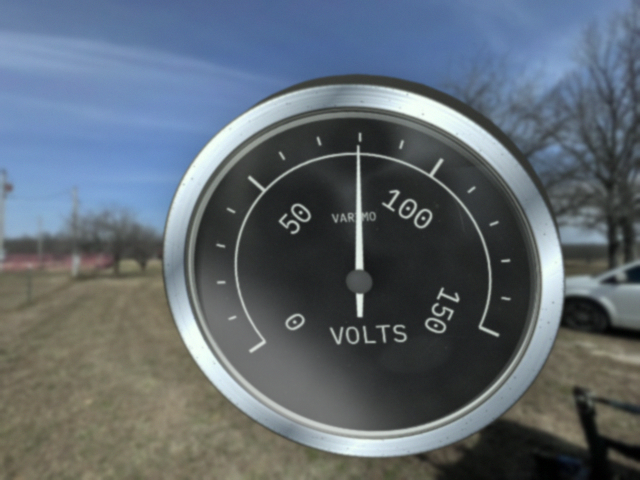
80,V
